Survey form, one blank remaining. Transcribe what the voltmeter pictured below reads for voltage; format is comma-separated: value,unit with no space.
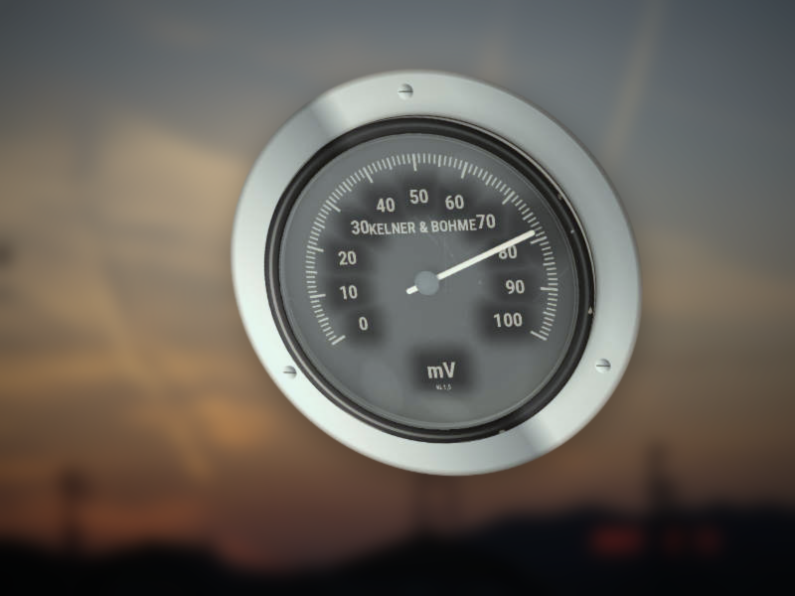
78,mV
